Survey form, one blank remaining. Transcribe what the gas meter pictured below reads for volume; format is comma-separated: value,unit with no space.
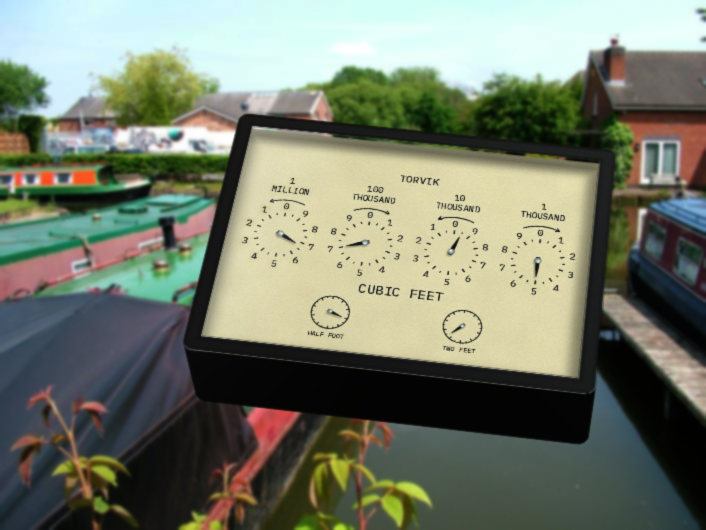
669500,ft³
